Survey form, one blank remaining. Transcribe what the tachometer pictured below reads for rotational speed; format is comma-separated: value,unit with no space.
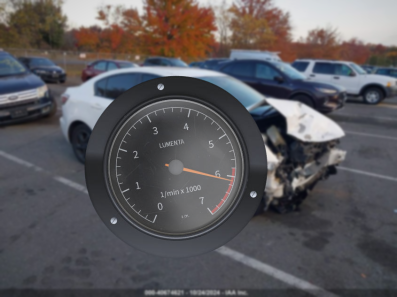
6100,rpm
